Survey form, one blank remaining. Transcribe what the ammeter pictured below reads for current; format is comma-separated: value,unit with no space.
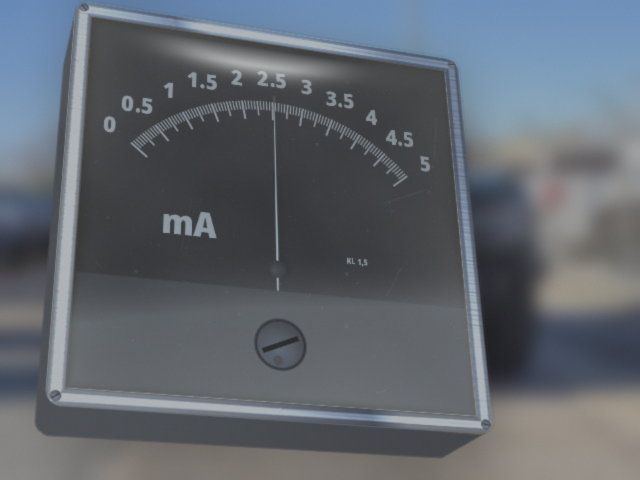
2.5,mA
